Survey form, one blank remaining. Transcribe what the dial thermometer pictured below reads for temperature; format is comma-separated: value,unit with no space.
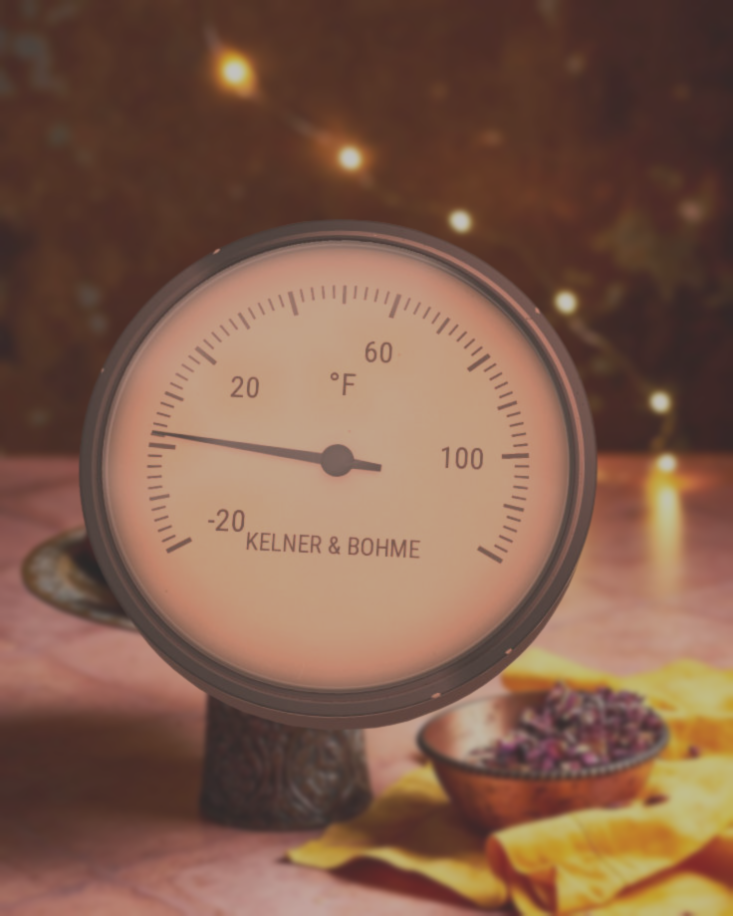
2,°F
